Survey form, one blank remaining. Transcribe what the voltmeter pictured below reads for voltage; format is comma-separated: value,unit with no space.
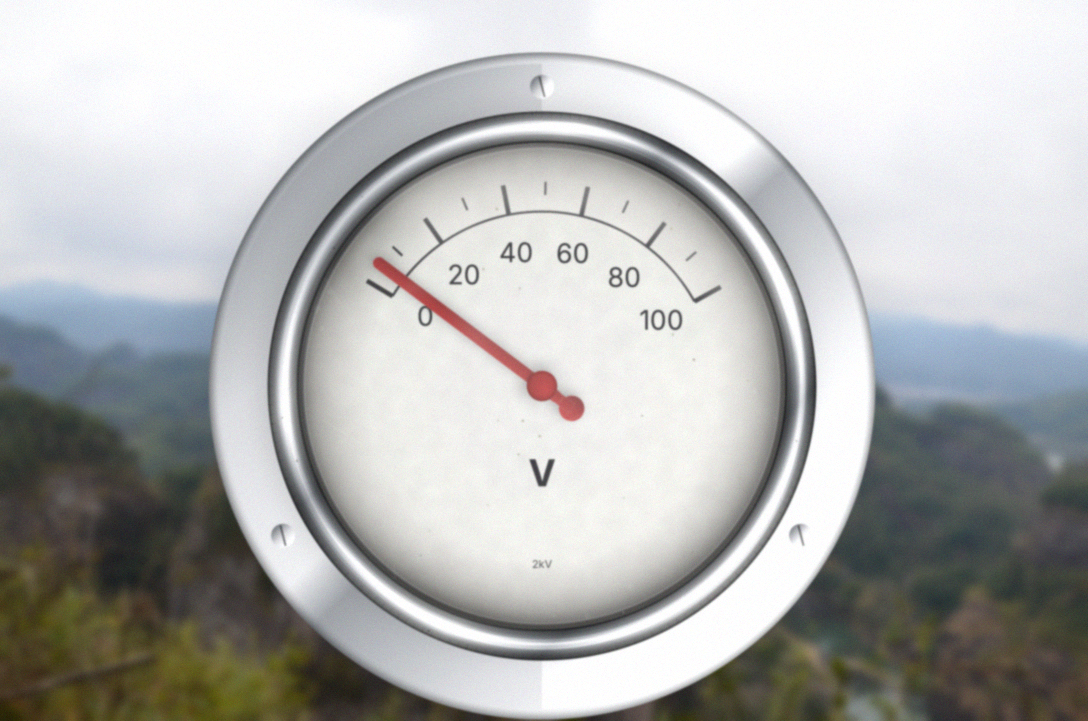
5,V
